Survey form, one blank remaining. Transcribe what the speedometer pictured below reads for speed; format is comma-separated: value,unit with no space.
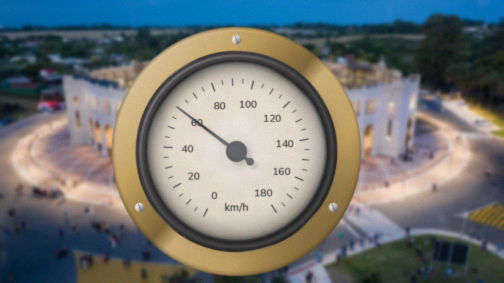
60,km/h
